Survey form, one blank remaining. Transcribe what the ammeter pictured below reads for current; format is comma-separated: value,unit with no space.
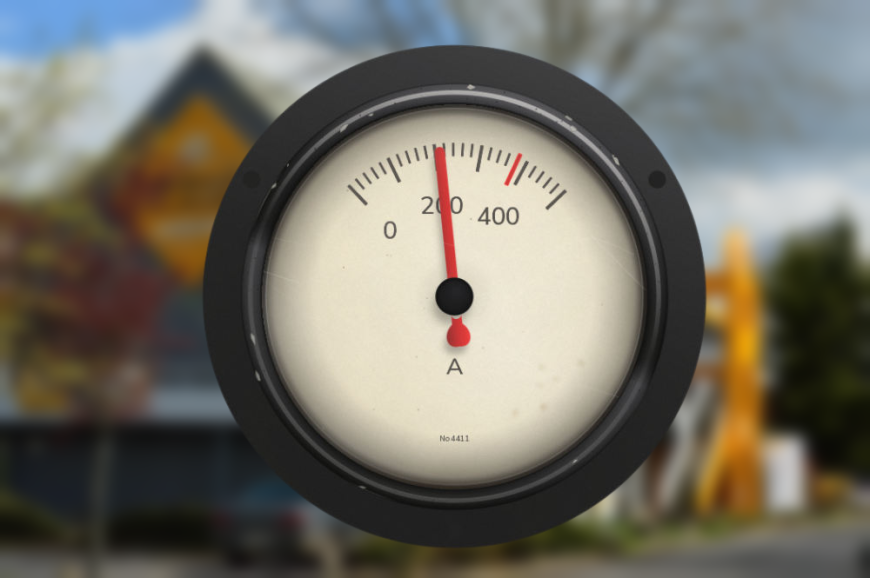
210,A
